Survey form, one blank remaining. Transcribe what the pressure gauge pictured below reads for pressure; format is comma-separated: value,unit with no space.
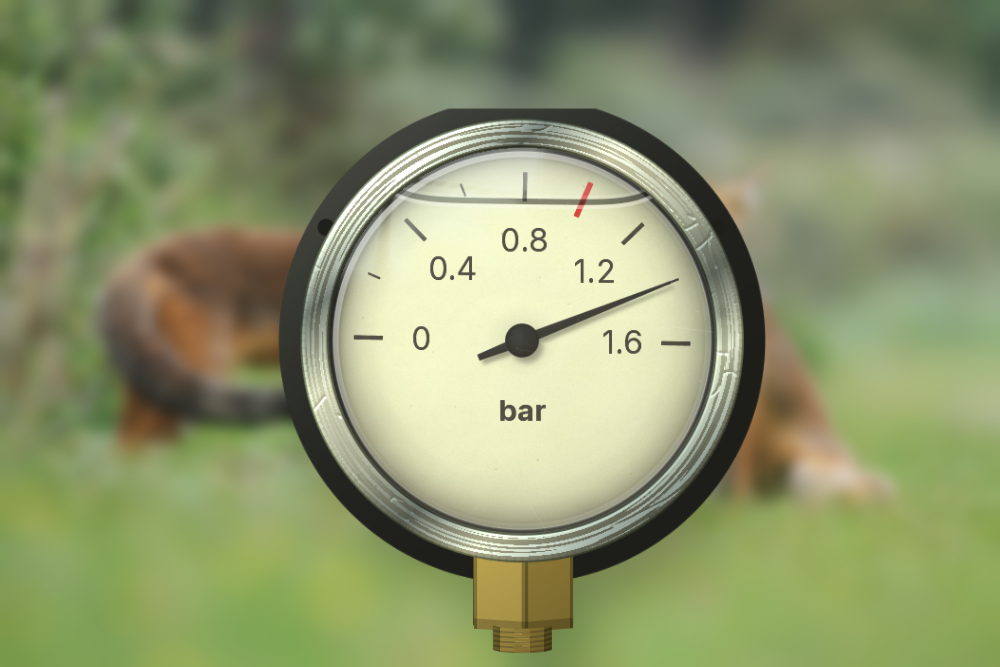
1.4,bar
